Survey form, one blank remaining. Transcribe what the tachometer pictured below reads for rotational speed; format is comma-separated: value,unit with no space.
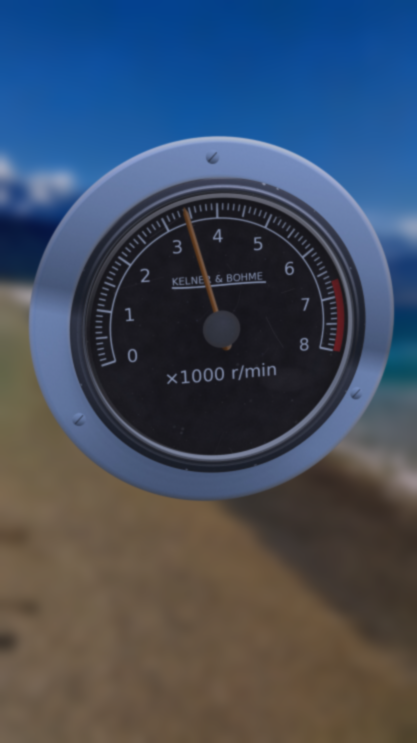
3400,rpm
